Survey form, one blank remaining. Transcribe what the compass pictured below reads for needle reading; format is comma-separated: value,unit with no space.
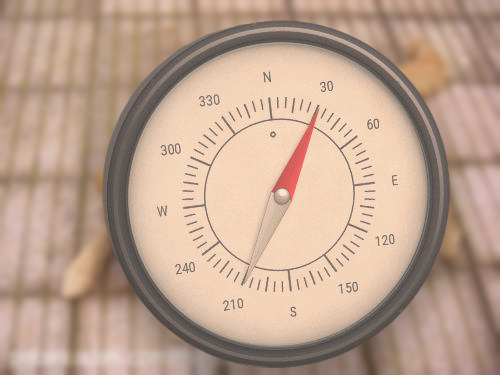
30,°
